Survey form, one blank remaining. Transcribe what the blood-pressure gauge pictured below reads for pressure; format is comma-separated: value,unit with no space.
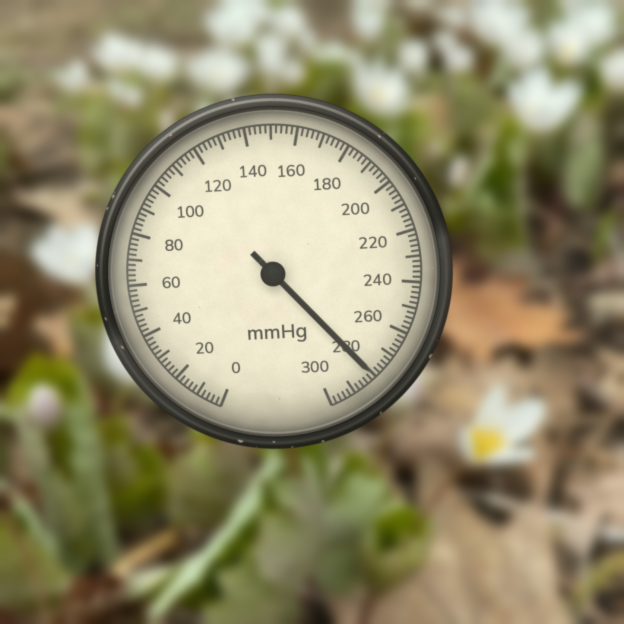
280,mmHg
